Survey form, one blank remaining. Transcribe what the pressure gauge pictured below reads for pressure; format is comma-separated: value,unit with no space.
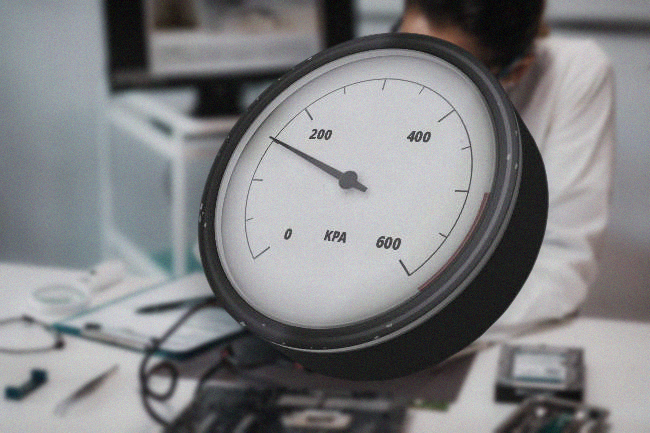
150,kPa
